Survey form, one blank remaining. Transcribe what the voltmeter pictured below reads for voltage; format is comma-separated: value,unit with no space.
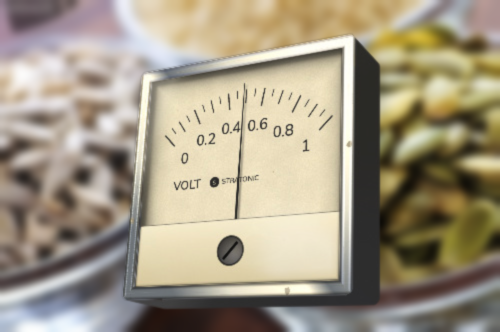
0.5,V
